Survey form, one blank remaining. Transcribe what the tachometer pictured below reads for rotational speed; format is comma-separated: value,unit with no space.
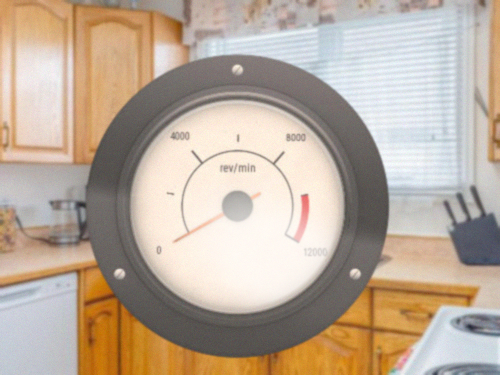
0,rpm
